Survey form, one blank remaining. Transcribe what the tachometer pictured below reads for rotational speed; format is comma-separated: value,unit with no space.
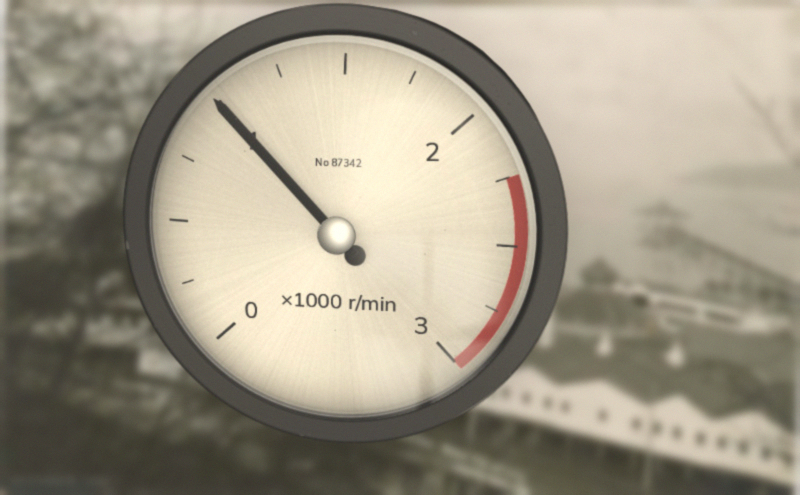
1000,rpm
